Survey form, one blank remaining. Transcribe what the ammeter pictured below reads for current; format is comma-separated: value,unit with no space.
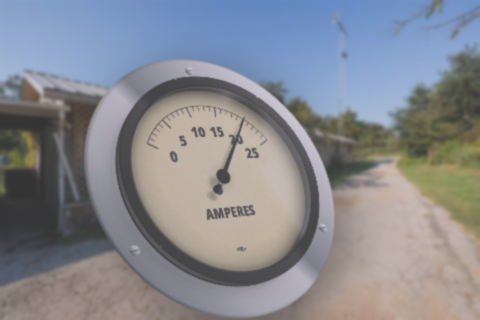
20,A
